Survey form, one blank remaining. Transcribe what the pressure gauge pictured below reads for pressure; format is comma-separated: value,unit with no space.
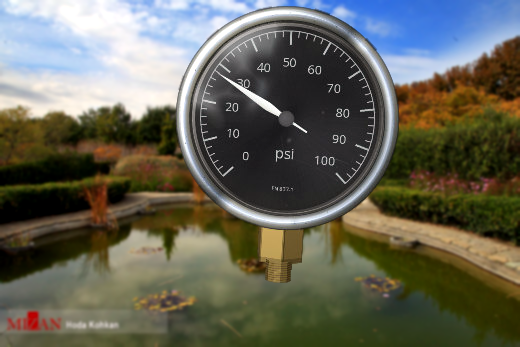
28,psi
